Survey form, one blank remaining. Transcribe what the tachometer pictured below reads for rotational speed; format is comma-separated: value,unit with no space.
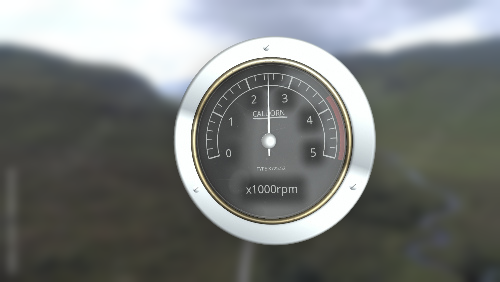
2500,rpm
